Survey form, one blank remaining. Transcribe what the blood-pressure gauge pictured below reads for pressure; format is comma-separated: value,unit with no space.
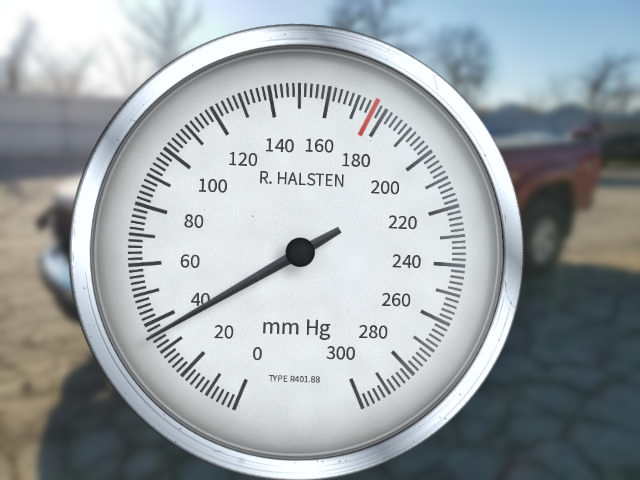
36,mmHg
